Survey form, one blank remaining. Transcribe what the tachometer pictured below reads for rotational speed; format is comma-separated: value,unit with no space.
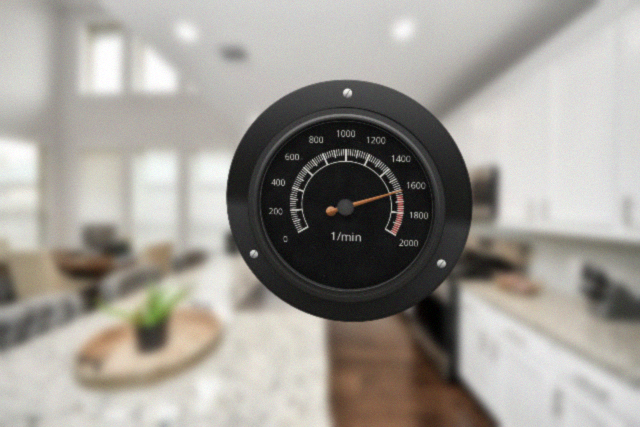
1600,rpm
